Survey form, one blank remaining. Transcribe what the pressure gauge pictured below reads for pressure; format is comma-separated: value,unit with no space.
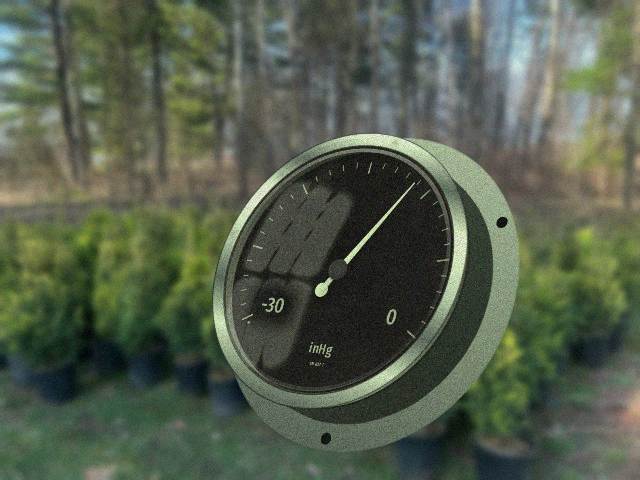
-11,inHg
